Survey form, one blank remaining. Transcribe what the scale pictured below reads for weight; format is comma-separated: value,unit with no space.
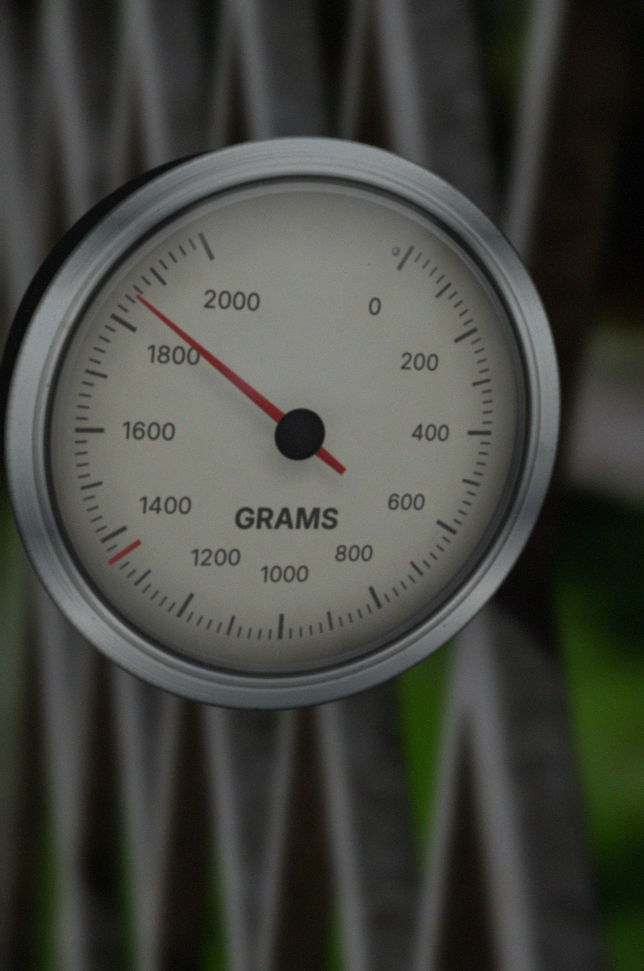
1850,g
